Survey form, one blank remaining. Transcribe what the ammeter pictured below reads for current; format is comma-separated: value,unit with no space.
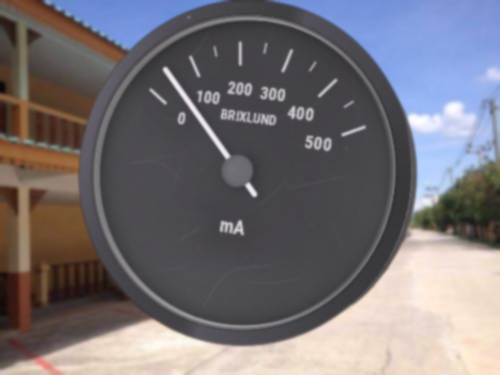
50,mA
